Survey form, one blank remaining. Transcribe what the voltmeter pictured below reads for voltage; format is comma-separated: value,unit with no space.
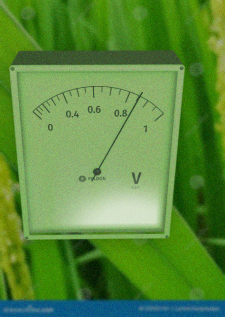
0.85,V
